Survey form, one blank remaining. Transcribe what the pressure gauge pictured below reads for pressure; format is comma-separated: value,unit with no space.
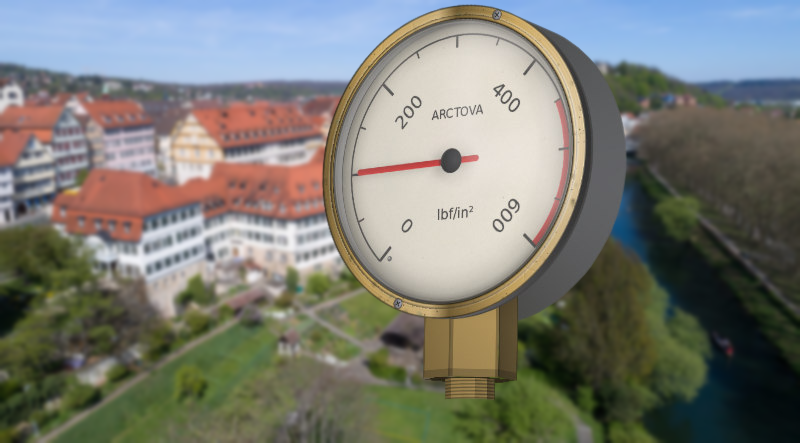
100,psi
